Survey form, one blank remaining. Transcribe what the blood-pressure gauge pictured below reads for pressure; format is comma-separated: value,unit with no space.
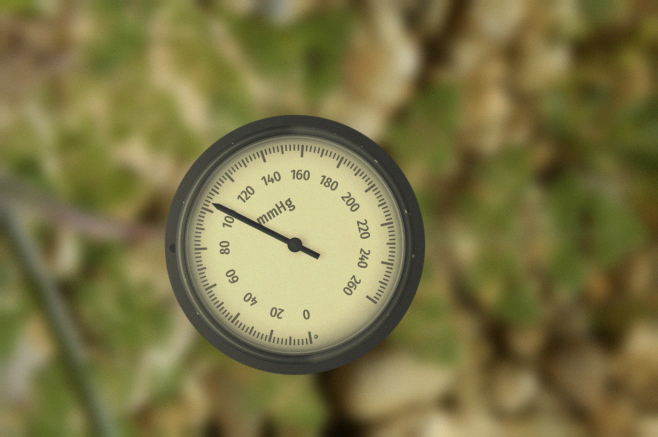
104,mmHg
